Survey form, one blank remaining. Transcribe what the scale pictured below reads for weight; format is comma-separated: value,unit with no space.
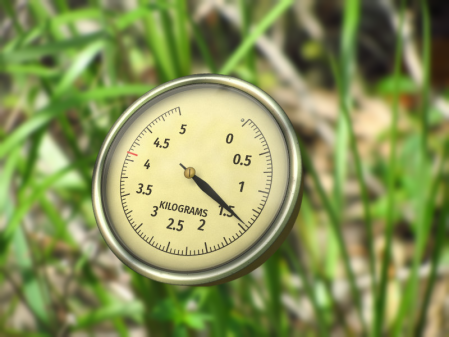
1.45,kg
